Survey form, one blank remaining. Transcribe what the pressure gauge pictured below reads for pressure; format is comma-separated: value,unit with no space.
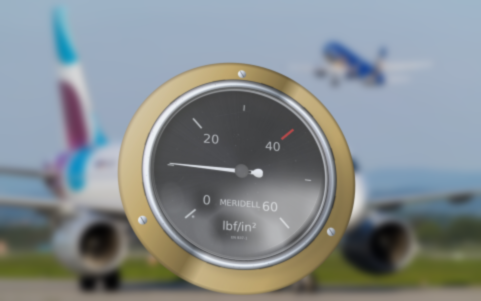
10,psi
